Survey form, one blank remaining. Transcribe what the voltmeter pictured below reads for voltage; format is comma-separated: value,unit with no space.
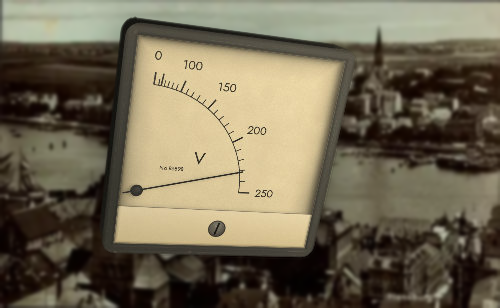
230,V
